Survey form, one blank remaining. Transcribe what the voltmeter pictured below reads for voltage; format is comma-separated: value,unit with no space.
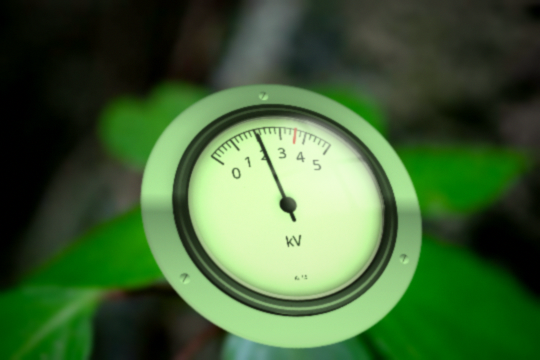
2,kV
